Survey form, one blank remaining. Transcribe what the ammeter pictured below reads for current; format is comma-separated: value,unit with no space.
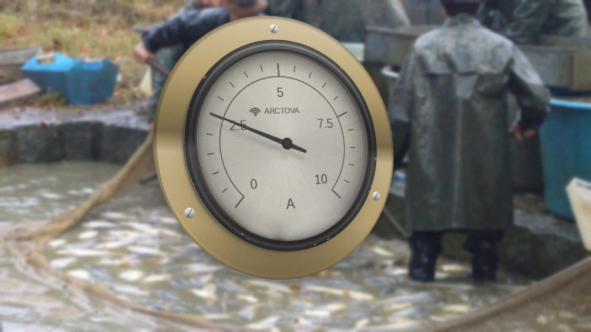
2.5,A
